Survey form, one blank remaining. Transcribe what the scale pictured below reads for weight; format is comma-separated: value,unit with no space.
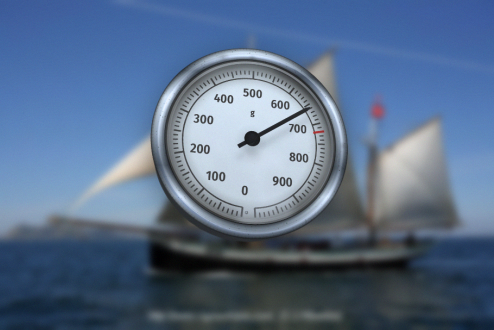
660,g
